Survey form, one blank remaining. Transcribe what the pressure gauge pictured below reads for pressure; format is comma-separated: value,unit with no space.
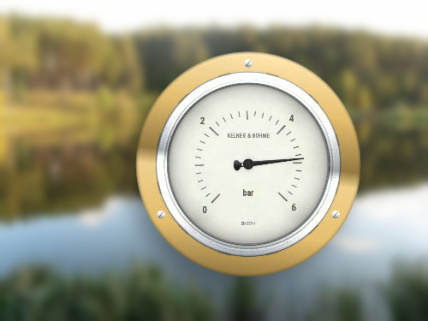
4.9,bar
